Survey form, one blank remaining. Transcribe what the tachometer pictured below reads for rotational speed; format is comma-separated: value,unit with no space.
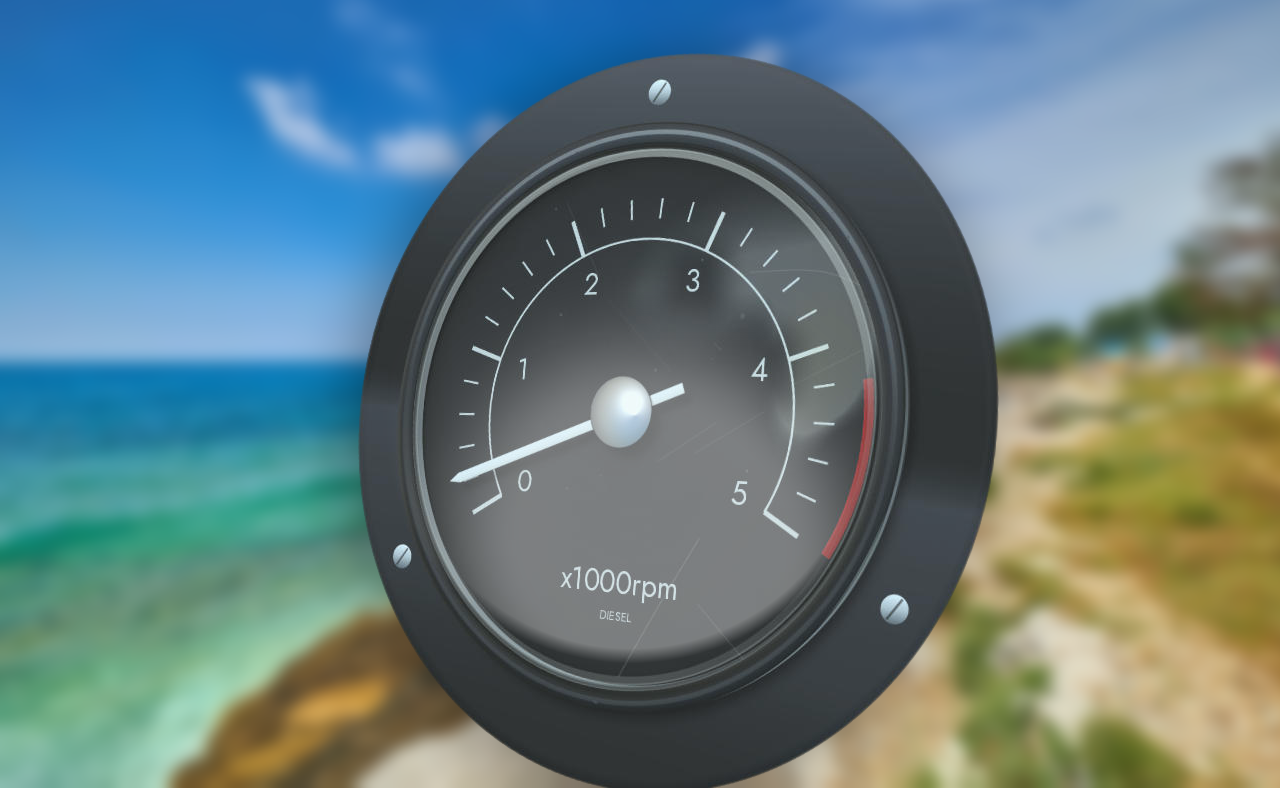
200,rpm
